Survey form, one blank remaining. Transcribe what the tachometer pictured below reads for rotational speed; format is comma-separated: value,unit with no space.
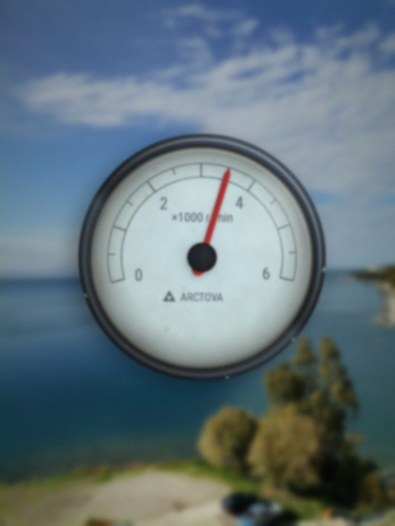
3500,rpm
